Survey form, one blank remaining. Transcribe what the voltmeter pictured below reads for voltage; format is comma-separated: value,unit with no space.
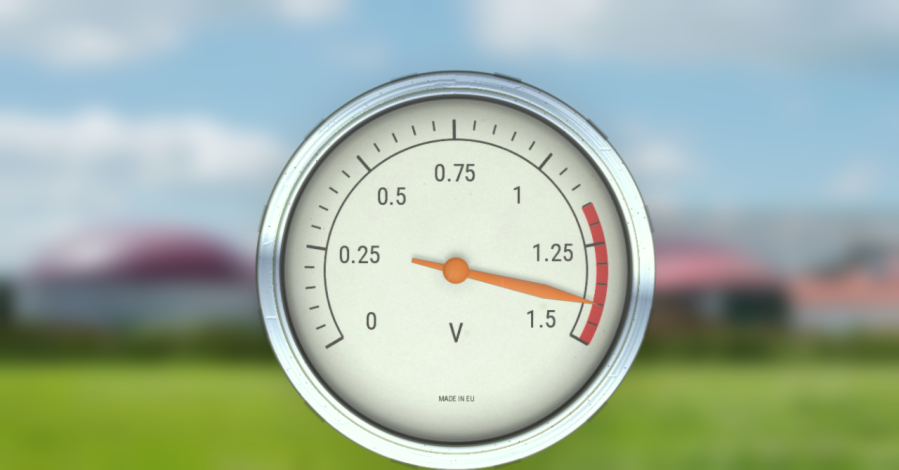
1.4,V
